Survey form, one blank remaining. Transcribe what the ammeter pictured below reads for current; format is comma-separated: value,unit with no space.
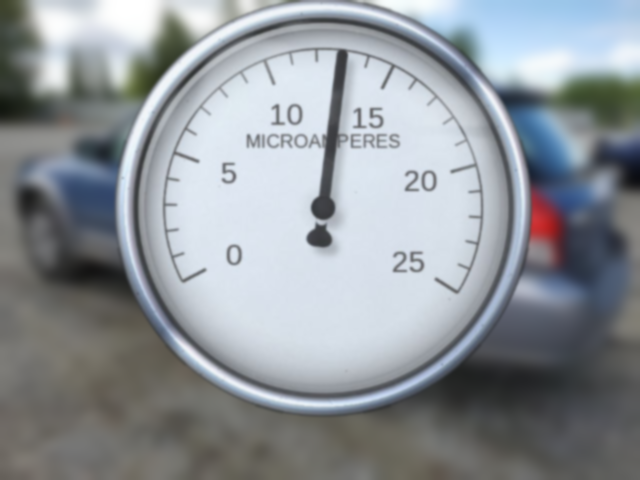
13,µA
